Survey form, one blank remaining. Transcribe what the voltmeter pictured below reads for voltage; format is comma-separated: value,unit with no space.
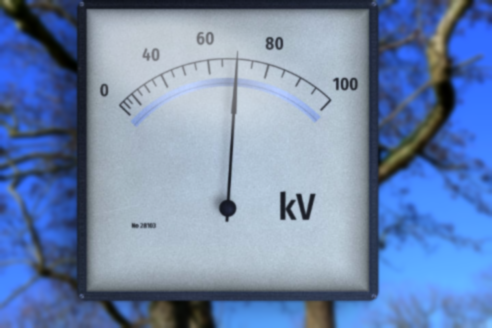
70,kV
